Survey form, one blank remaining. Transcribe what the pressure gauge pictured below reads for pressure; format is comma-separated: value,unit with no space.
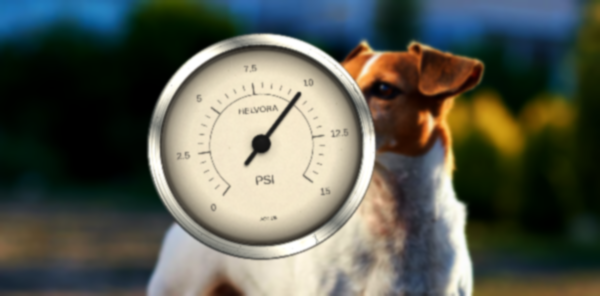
10,psi
